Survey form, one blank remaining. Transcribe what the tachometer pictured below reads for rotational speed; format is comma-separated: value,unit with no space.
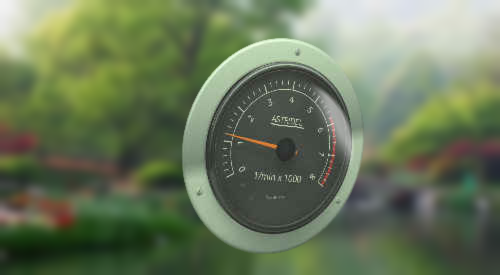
1200,rpm
